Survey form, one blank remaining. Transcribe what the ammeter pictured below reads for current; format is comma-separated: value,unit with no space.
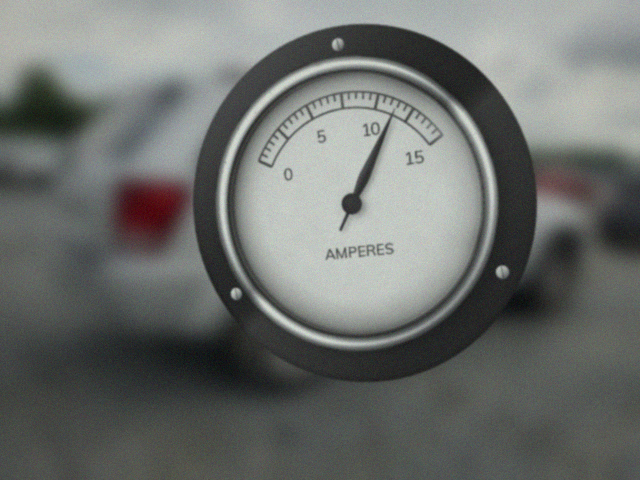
11.5,A
